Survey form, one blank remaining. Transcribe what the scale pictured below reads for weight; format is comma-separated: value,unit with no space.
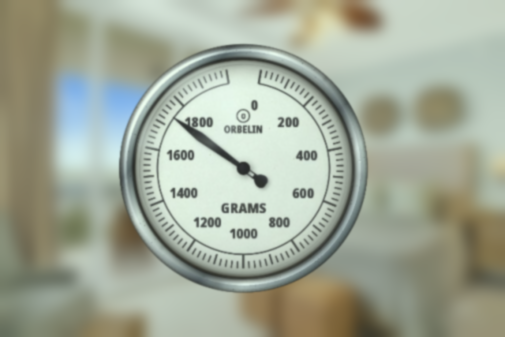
1740,g
